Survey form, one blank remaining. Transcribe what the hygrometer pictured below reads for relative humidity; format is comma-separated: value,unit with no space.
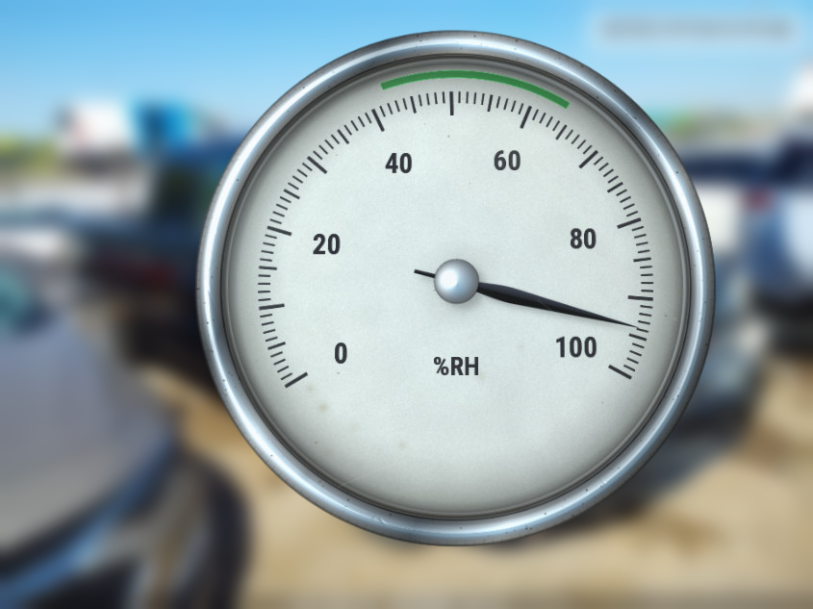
94,%
